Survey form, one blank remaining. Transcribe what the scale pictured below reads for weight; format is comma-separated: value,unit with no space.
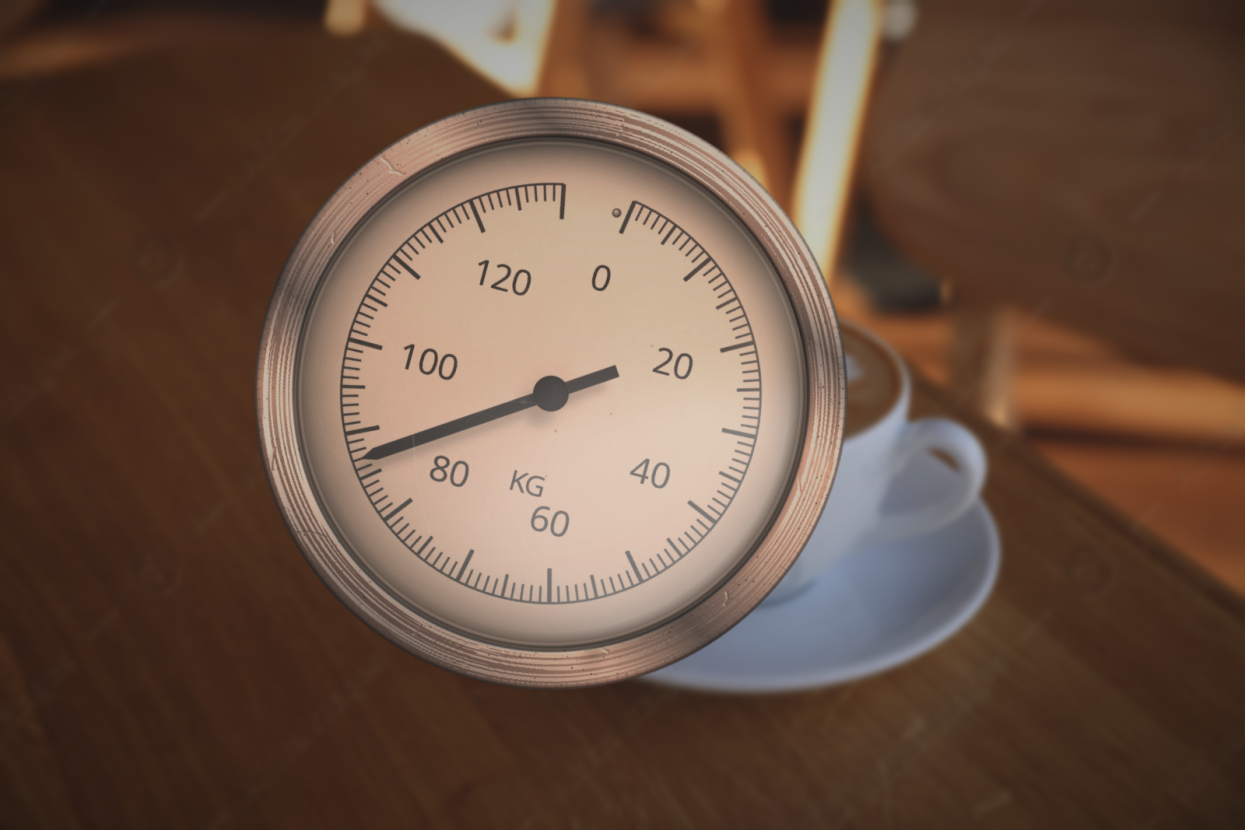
87,kg
